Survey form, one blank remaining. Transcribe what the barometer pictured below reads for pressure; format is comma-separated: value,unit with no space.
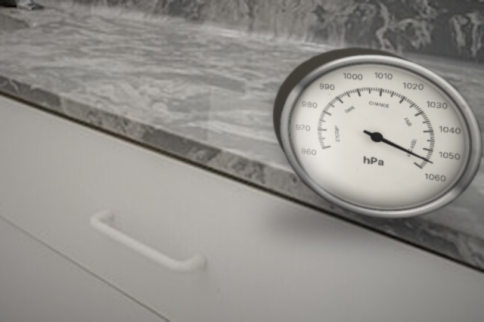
1055,hPa
